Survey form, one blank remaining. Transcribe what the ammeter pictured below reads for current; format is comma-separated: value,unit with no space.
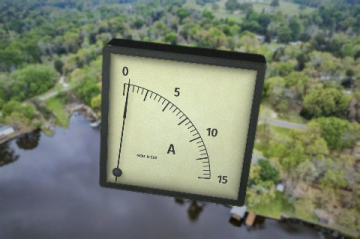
0.5,A
